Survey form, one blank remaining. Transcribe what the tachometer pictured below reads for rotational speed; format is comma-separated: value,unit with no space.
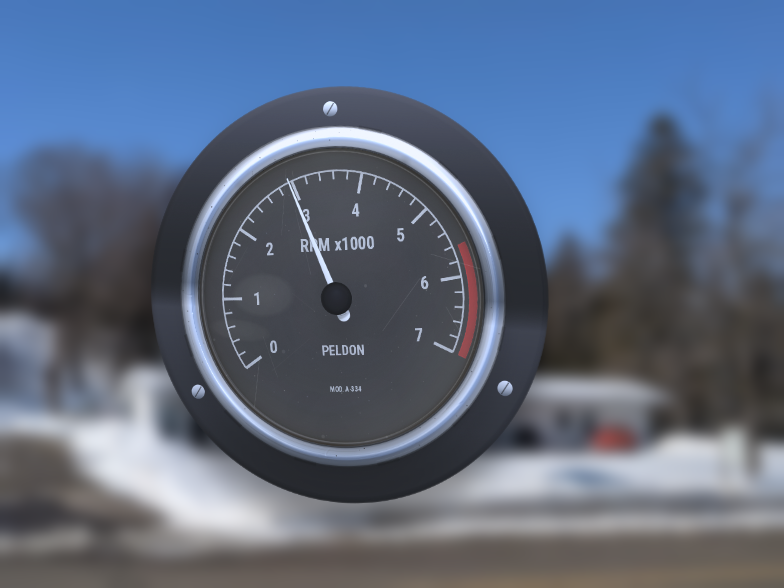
3000,rpm
